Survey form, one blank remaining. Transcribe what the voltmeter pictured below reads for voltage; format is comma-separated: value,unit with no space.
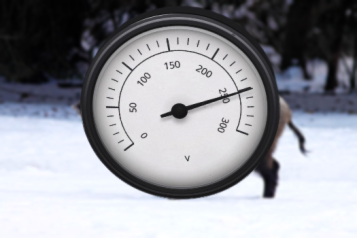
250,V
